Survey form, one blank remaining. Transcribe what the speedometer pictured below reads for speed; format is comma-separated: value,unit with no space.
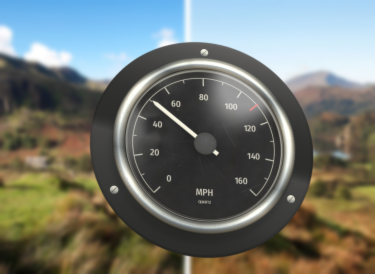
50,mph
